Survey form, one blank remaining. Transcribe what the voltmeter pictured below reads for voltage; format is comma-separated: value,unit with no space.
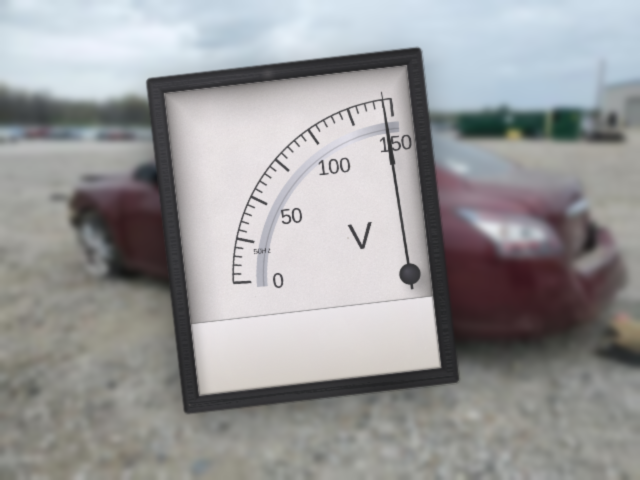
145,V
